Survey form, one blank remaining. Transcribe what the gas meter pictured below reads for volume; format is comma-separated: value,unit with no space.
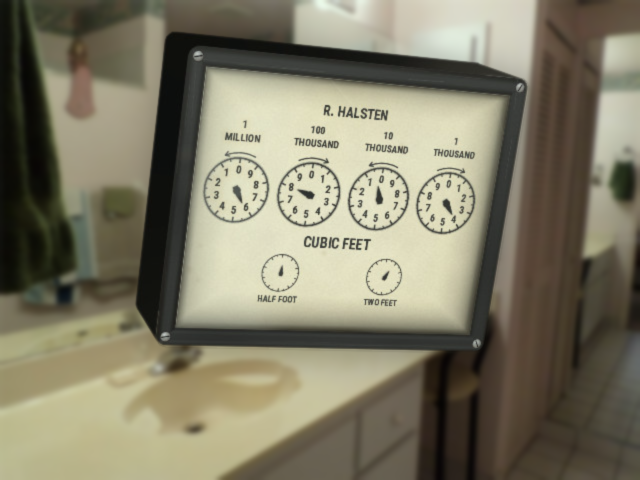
580400,ft³
